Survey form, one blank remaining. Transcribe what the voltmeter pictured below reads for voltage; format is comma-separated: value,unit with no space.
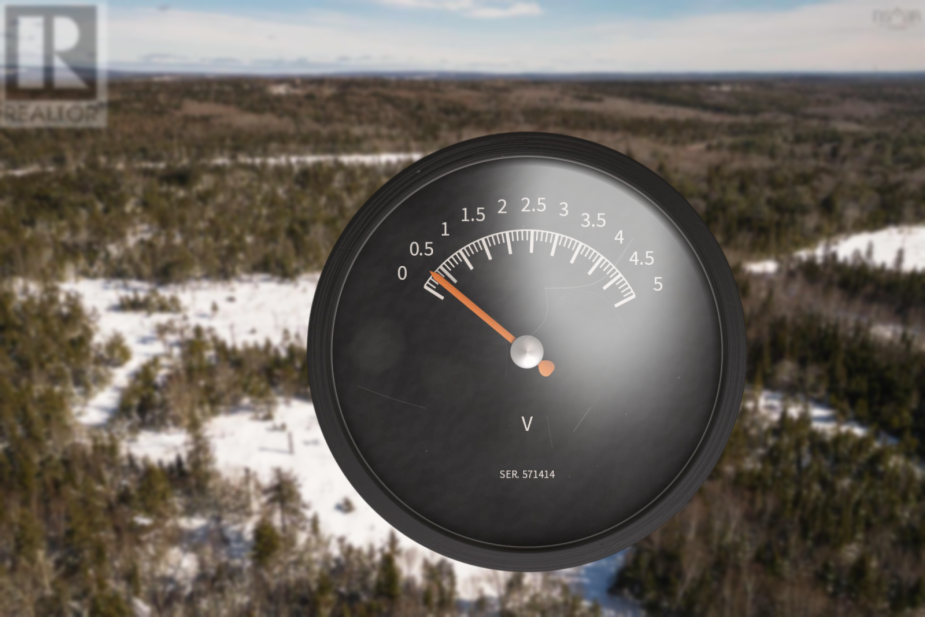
0.3,V
